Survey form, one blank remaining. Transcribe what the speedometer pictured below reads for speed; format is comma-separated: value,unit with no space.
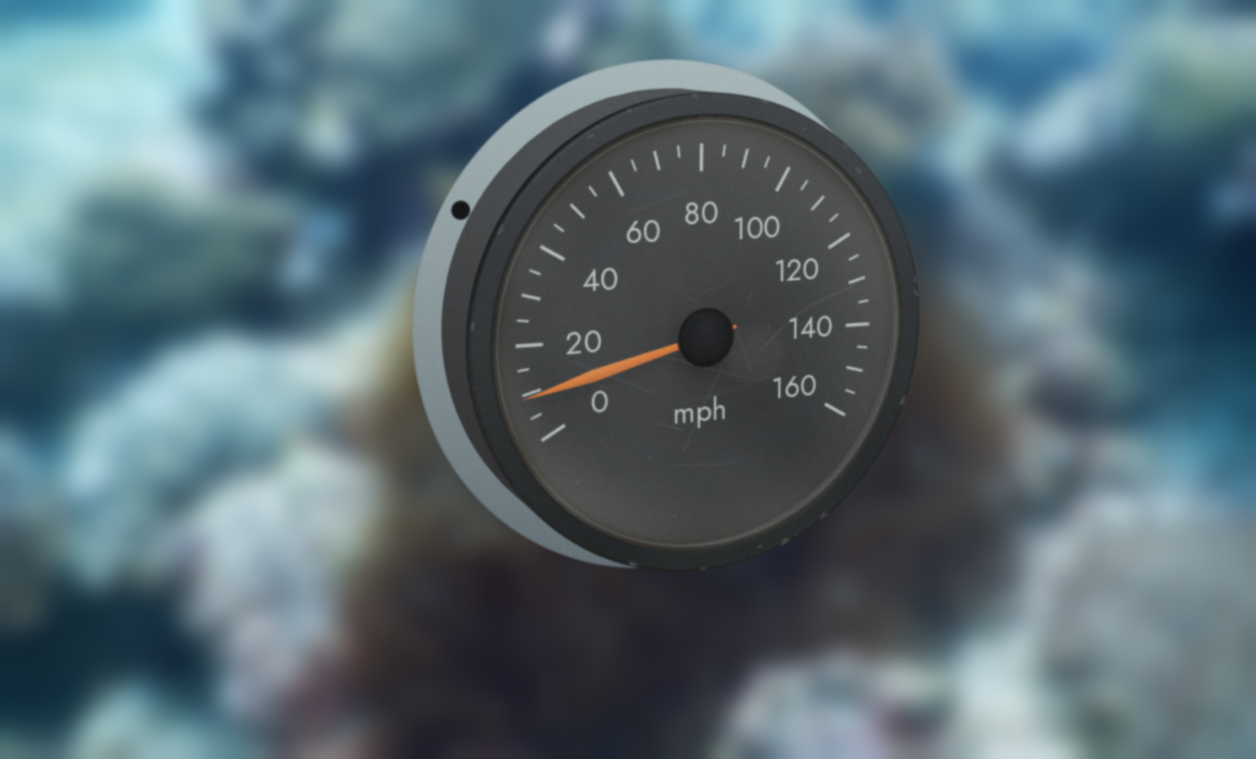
10,mph
